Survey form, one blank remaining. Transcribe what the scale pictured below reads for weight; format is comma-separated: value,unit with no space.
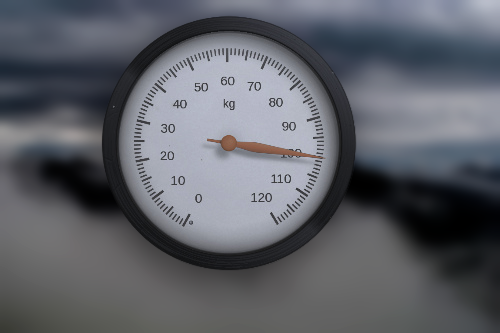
100,kg
